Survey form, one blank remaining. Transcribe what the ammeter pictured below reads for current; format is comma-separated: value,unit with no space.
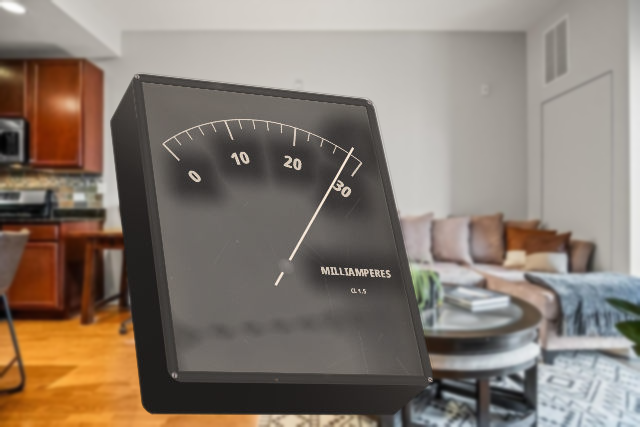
28,mA
